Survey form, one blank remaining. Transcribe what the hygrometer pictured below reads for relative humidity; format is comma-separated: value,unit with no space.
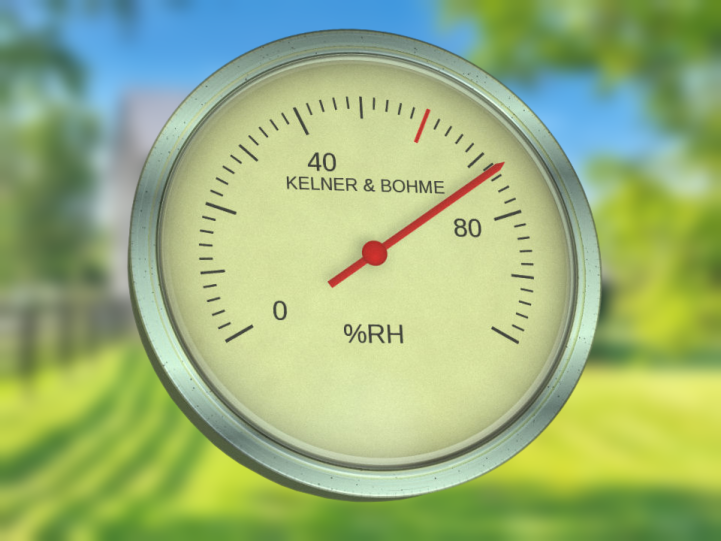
73,%
